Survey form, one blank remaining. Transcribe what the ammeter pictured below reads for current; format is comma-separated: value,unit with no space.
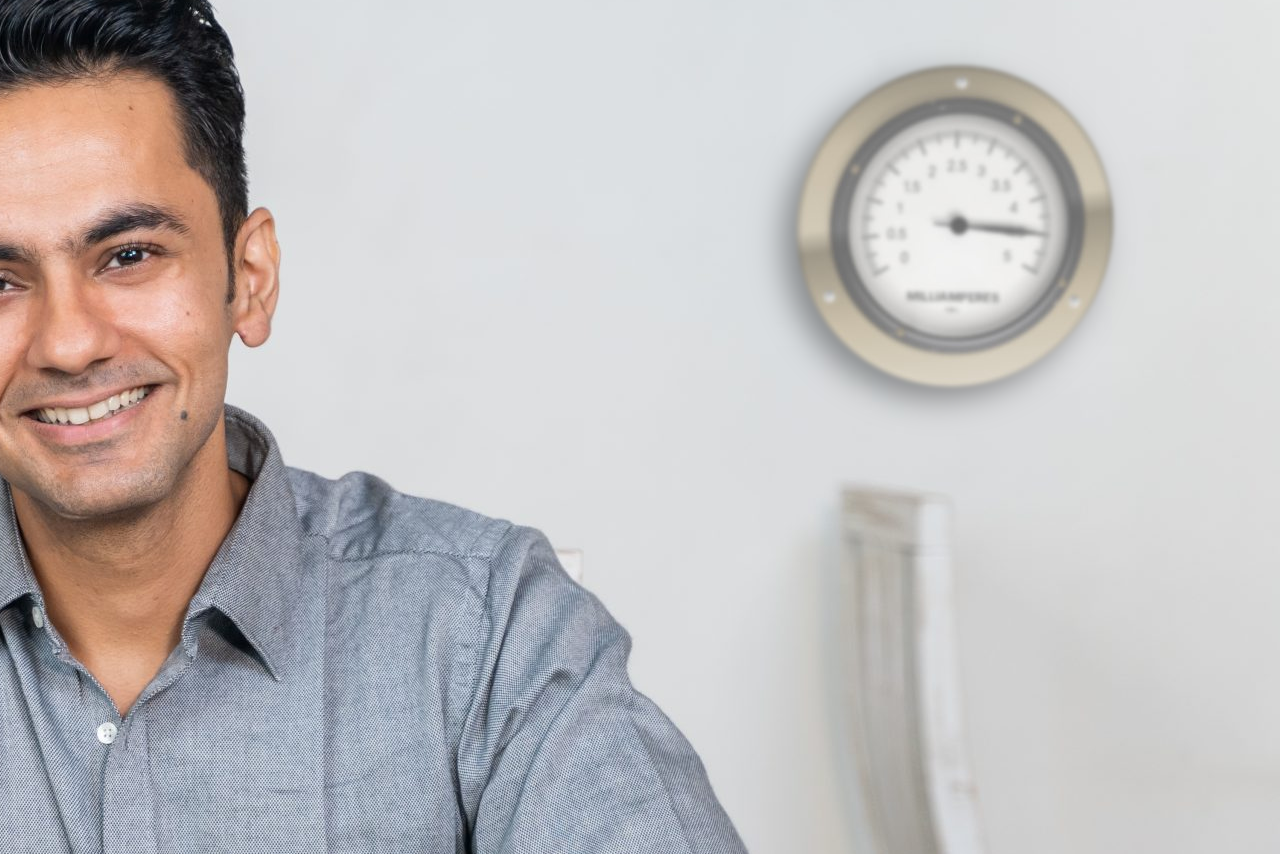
4.5,mA
